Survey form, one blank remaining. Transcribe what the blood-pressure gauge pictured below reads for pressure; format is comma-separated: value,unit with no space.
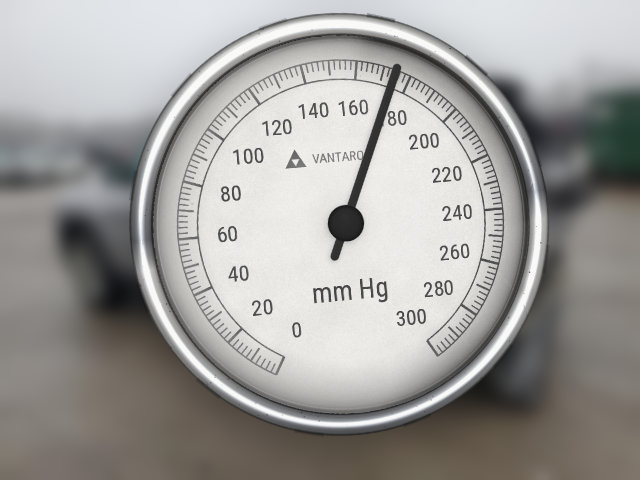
174,mmHg
